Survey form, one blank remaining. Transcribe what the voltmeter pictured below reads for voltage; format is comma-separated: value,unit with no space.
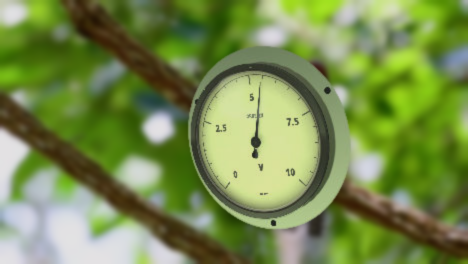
5.5,V
